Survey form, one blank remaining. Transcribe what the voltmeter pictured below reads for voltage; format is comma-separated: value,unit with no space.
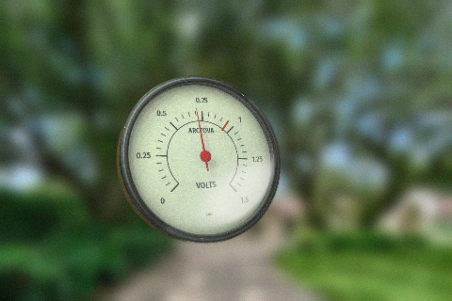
0.7,V
